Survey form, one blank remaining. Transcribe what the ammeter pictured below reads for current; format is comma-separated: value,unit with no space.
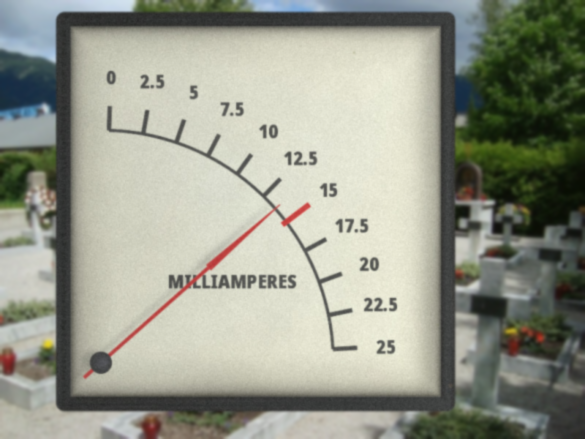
13.75,mA
